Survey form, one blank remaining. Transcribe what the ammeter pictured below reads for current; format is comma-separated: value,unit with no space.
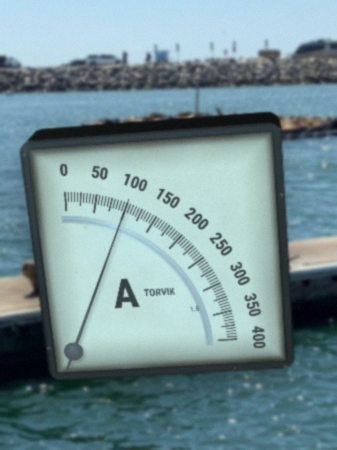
100,A
